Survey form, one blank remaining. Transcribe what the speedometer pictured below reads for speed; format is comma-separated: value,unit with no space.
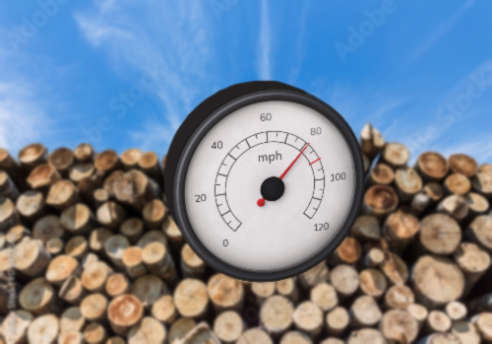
80,mph
